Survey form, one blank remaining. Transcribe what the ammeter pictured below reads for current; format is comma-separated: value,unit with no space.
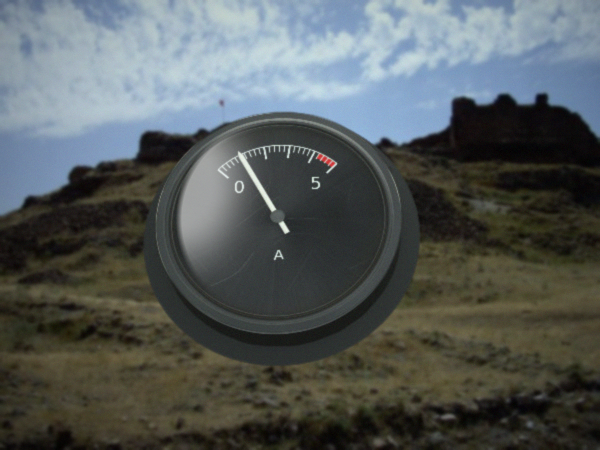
1,A
